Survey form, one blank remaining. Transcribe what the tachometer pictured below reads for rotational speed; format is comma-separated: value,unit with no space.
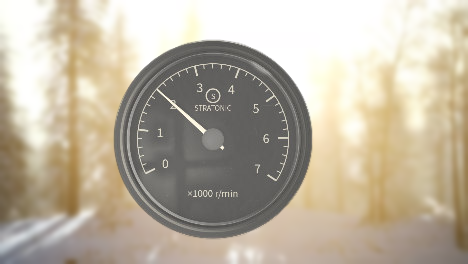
2000,rpm
